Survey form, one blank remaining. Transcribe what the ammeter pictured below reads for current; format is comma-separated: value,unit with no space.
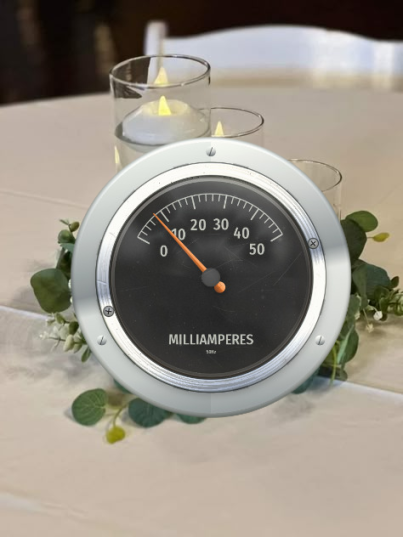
8,mA
